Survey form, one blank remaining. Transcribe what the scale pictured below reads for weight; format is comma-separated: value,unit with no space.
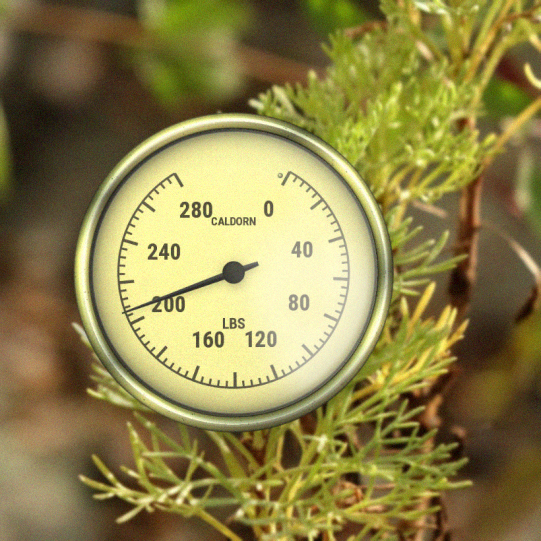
206,lb
